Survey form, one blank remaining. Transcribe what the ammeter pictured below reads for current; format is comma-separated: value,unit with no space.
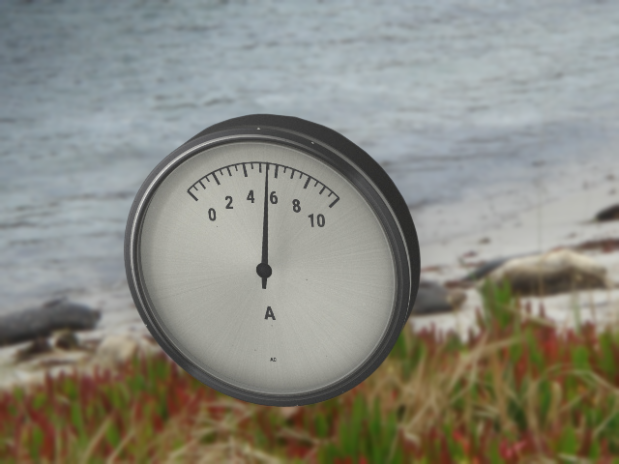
5.5,A
